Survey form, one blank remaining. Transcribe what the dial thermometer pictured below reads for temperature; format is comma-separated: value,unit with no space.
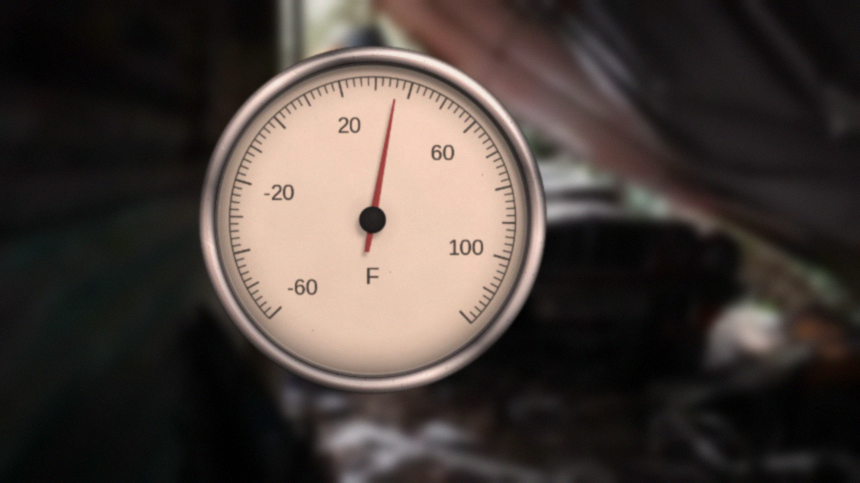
36,°F
